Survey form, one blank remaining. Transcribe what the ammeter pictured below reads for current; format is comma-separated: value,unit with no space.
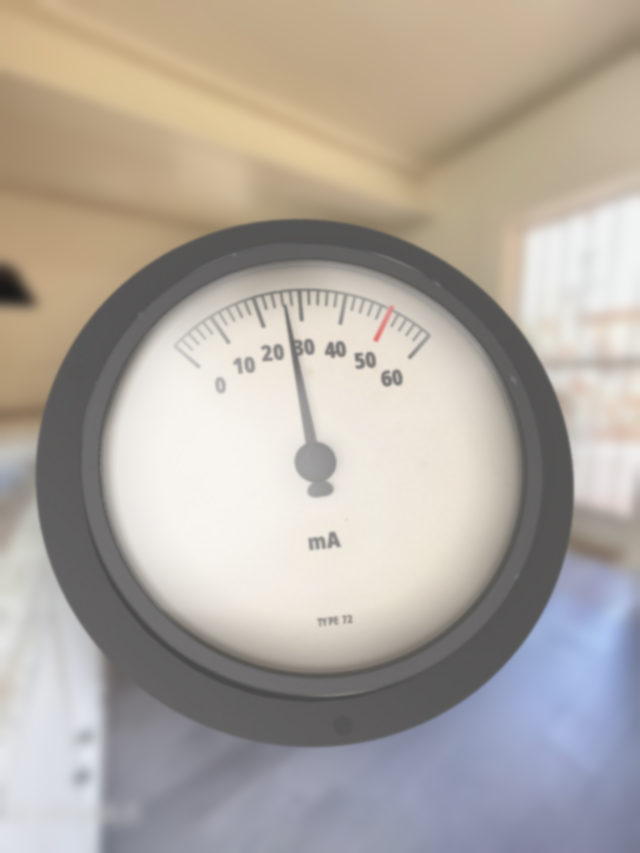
26,mA
